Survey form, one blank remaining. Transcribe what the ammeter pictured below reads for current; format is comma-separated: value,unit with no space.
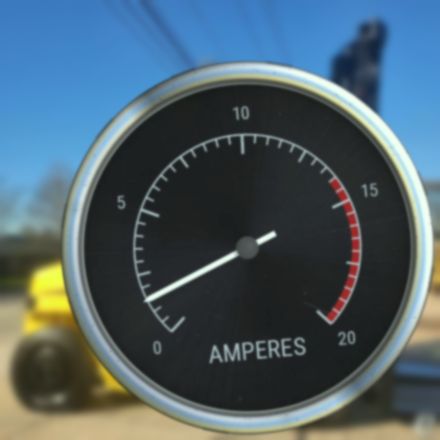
1.5,A
